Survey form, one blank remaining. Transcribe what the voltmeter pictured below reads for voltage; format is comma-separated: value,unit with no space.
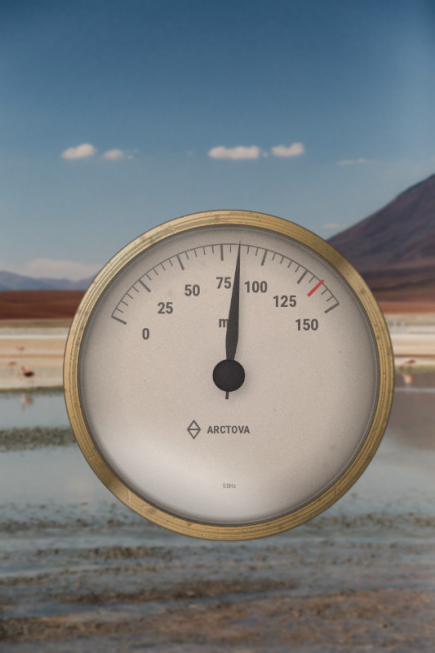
85,mV
